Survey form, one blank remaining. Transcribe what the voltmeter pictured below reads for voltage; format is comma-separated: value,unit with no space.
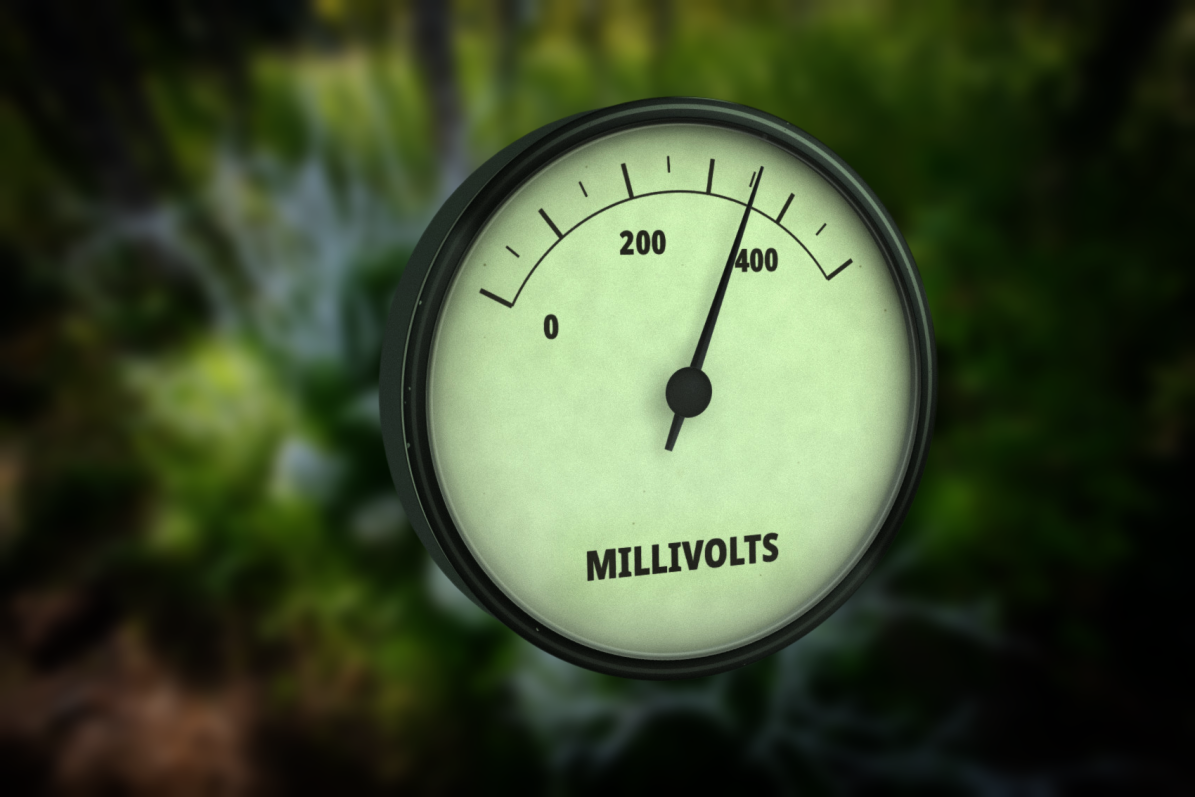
350,mV
